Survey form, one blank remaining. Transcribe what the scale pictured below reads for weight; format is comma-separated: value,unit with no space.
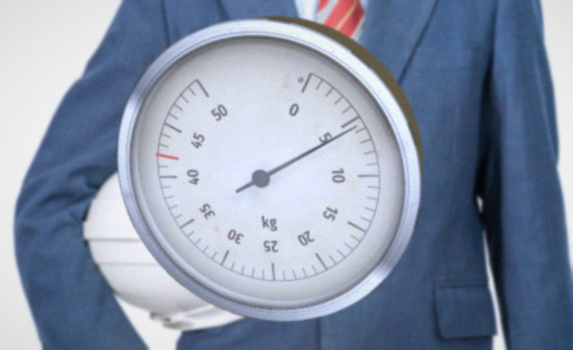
5.5,kg
